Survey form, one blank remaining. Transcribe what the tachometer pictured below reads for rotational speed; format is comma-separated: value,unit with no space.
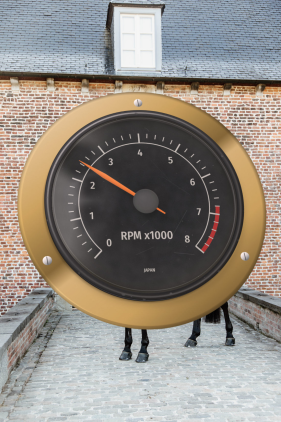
2400,rpm
